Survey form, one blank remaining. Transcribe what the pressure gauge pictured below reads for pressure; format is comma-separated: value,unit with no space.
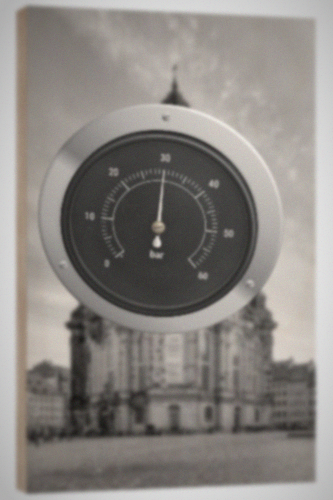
30,bar
